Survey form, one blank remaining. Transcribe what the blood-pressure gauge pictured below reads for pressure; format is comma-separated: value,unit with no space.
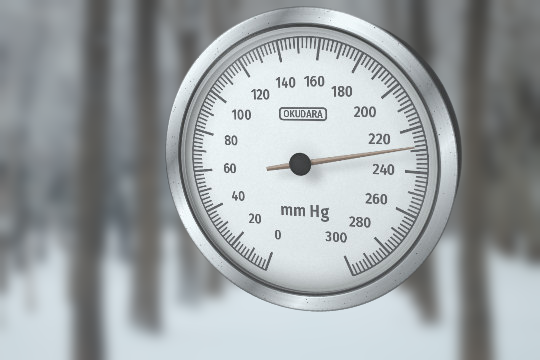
228,mmHg
